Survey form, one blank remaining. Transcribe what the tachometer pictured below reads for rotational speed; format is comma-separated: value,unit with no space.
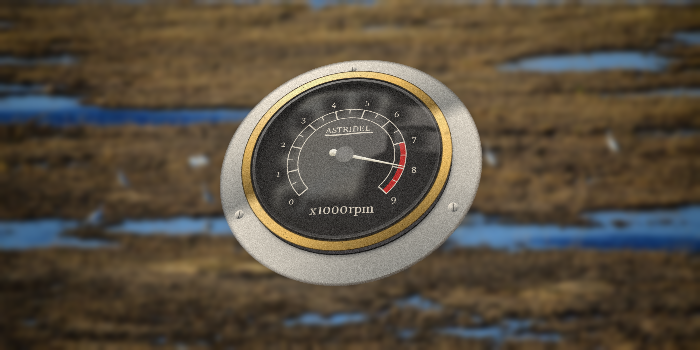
8000,rpm
